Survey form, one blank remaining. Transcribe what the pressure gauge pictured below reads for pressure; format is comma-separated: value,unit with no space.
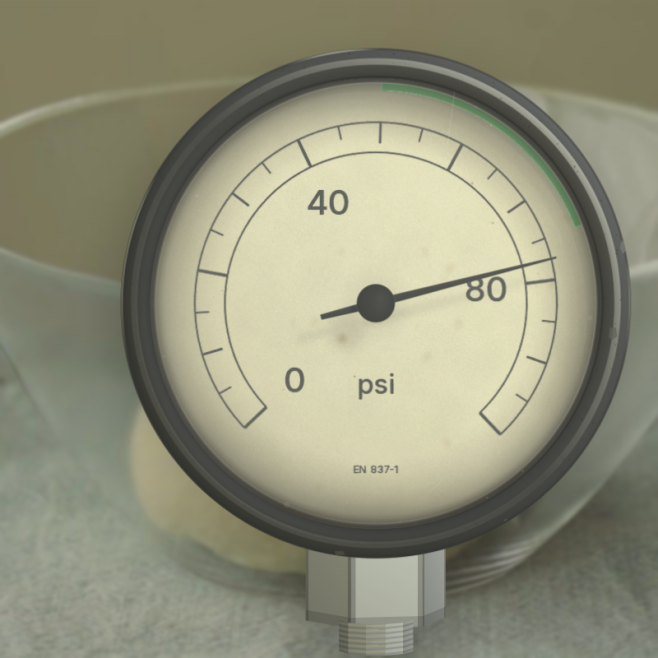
77.5,psi
